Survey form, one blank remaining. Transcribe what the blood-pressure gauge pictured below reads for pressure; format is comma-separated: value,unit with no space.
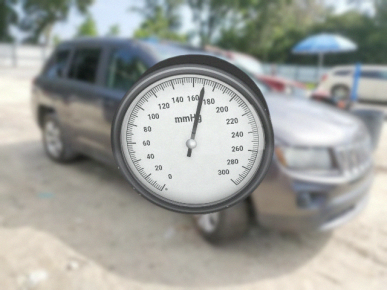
170,mmHg
